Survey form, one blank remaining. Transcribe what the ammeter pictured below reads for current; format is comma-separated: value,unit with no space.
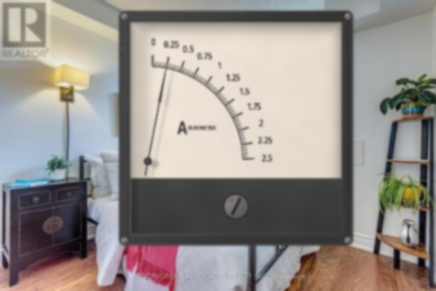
0.25,A
